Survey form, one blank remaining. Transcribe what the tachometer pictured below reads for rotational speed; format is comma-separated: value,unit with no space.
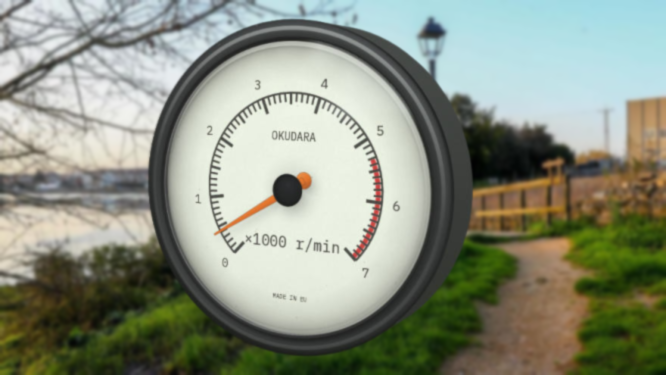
400,rpm
